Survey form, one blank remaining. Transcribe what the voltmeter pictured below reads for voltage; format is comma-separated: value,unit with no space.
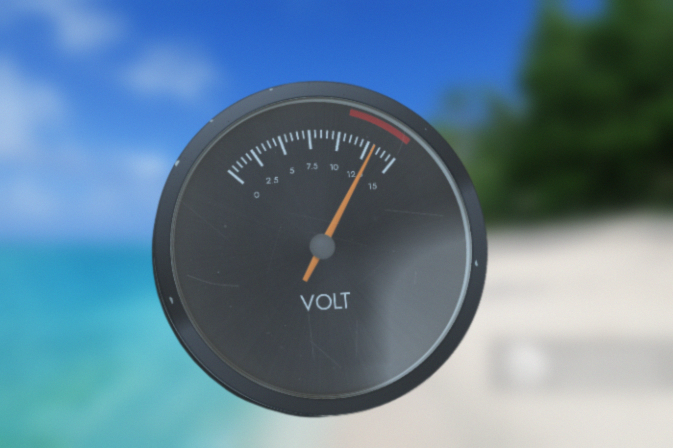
13,V
